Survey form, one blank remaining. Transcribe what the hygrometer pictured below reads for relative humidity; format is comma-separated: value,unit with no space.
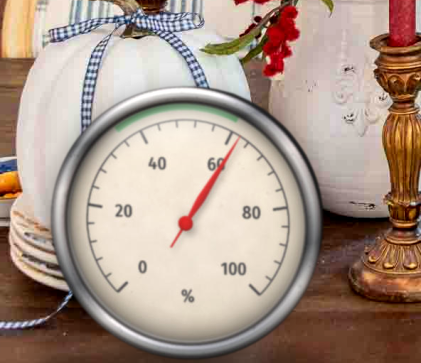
62,%
